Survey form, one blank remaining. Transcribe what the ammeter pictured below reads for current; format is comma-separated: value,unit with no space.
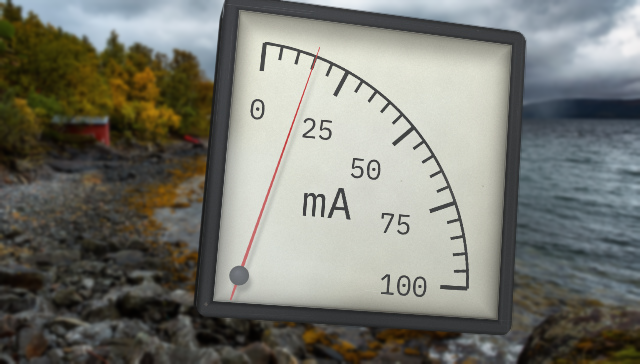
15,mA
